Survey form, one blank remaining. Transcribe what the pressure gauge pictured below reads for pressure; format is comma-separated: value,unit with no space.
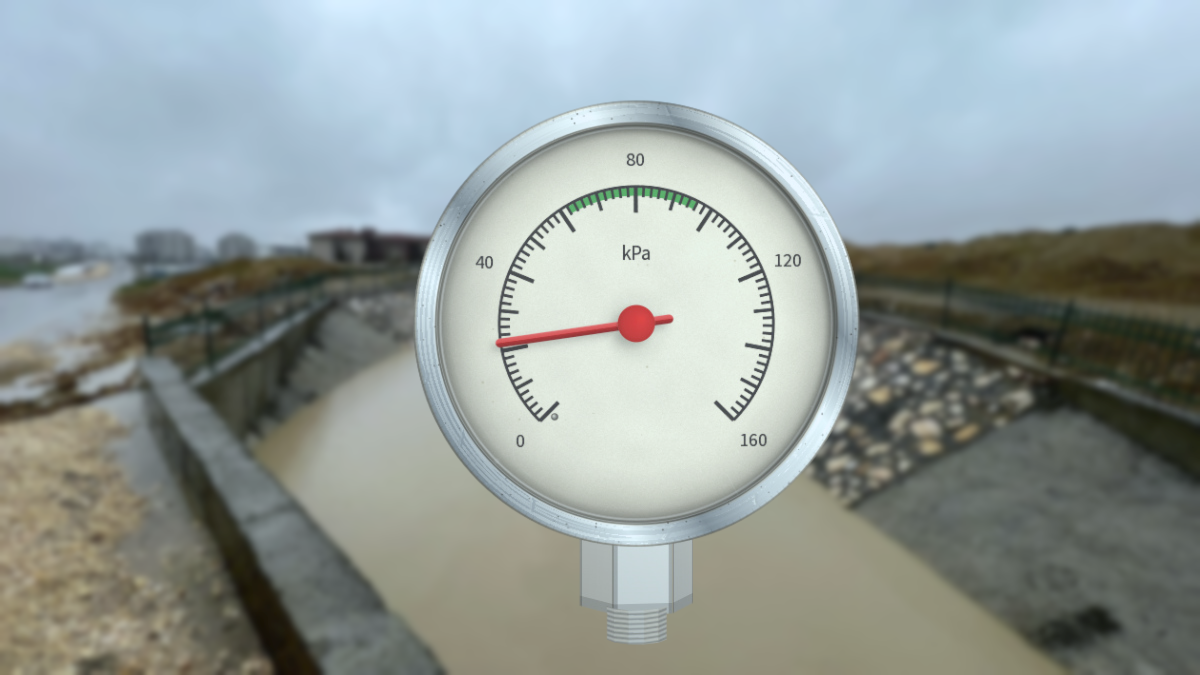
22,kPa
